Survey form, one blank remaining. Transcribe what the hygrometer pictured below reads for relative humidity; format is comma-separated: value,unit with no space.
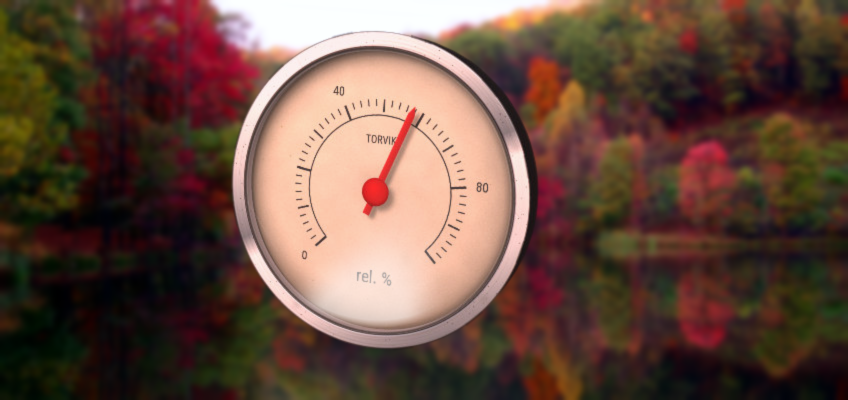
58,%
